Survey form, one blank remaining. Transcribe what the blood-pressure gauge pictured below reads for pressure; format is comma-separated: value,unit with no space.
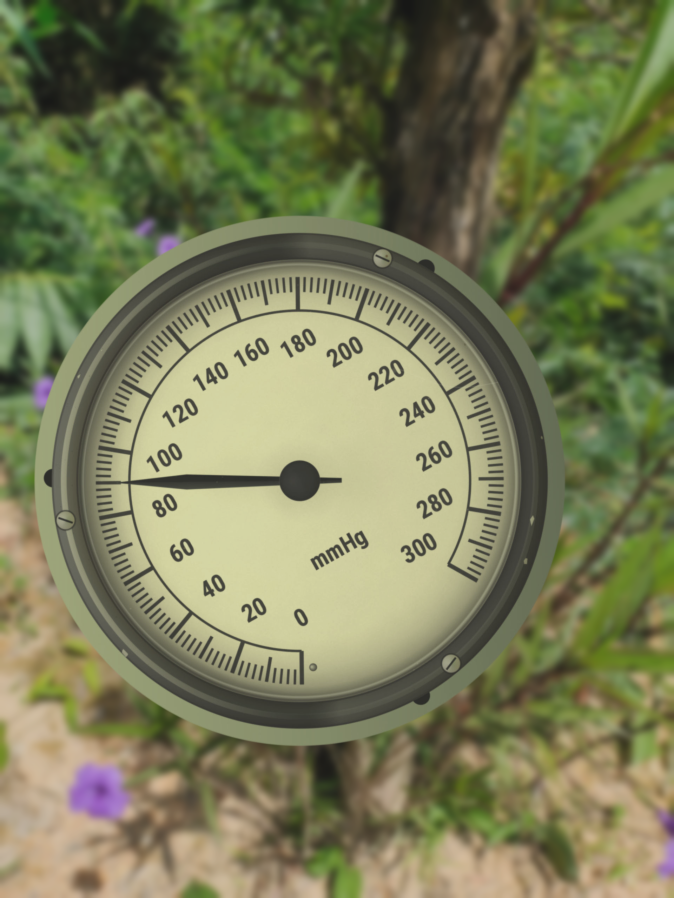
90,mmHg
